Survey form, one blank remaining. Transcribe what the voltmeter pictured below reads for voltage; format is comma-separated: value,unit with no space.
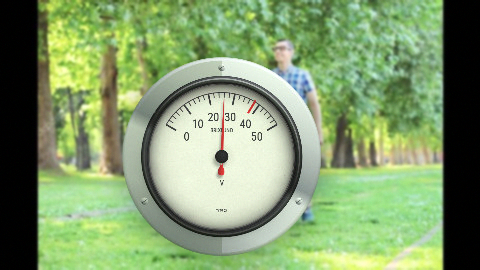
26,V
